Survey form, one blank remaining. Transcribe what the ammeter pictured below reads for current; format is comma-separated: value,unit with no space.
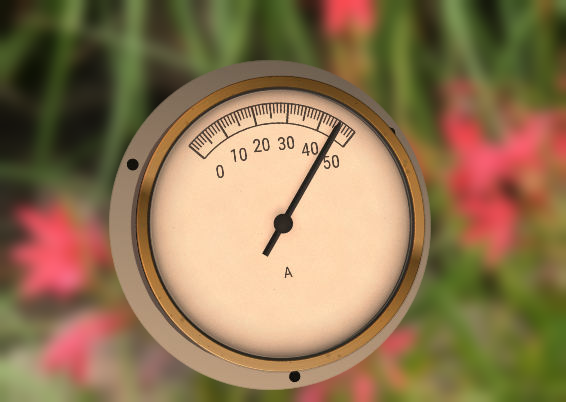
45,A
